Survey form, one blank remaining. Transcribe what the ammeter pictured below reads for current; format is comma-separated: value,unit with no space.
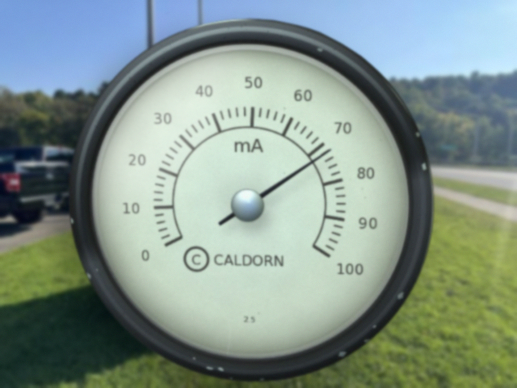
72,mA
